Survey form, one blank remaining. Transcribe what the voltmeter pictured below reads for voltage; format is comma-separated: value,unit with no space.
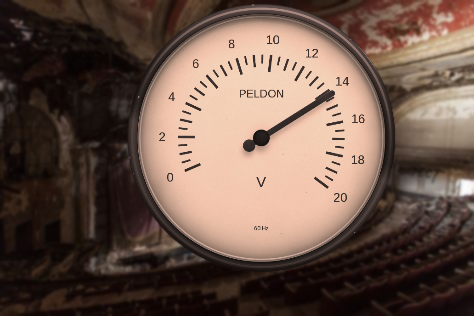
14.25,V
